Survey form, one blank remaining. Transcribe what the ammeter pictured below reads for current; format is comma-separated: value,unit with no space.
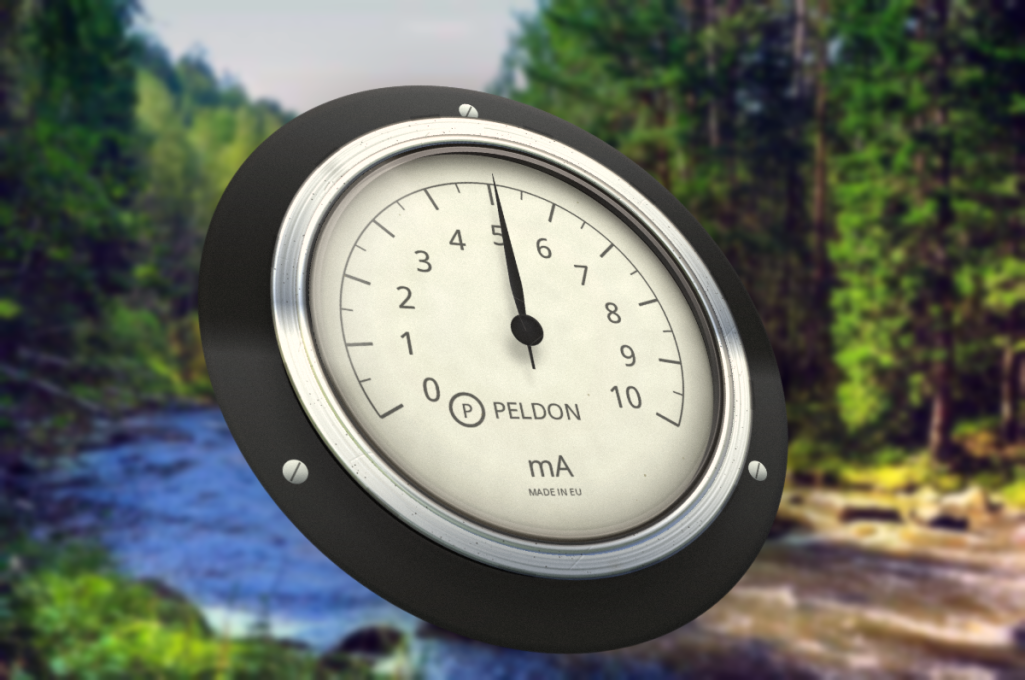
5,mA
